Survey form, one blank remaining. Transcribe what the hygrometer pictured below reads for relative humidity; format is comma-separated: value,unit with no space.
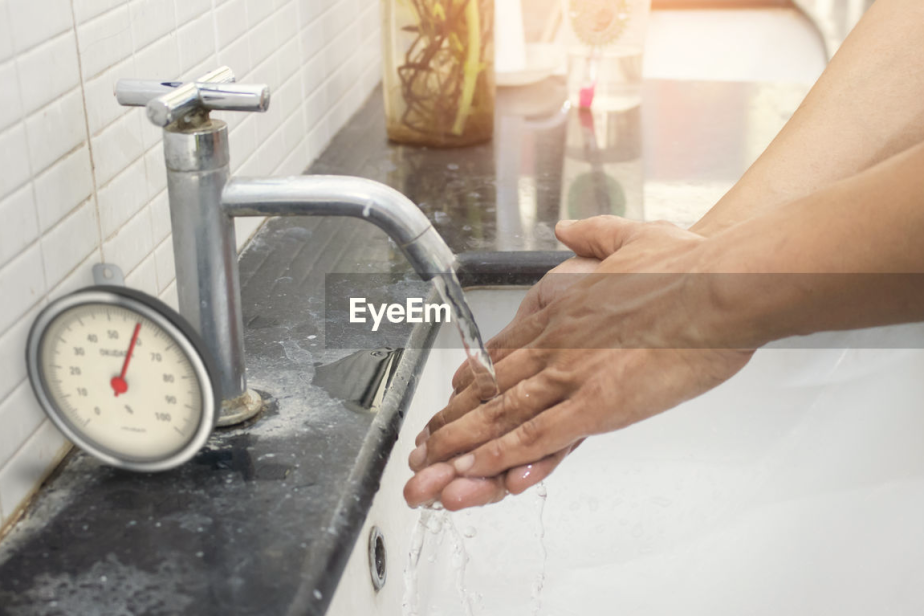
60,%
